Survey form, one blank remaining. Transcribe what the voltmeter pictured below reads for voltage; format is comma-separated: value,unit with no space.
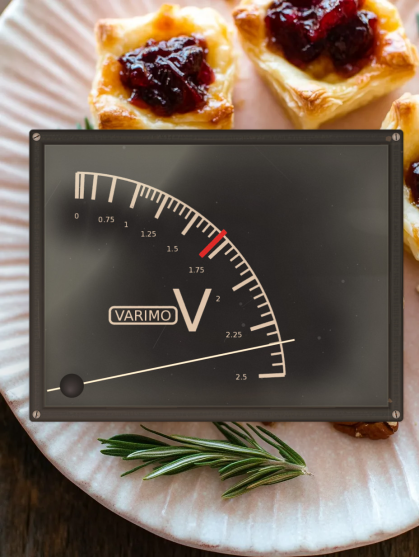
2.35,V
